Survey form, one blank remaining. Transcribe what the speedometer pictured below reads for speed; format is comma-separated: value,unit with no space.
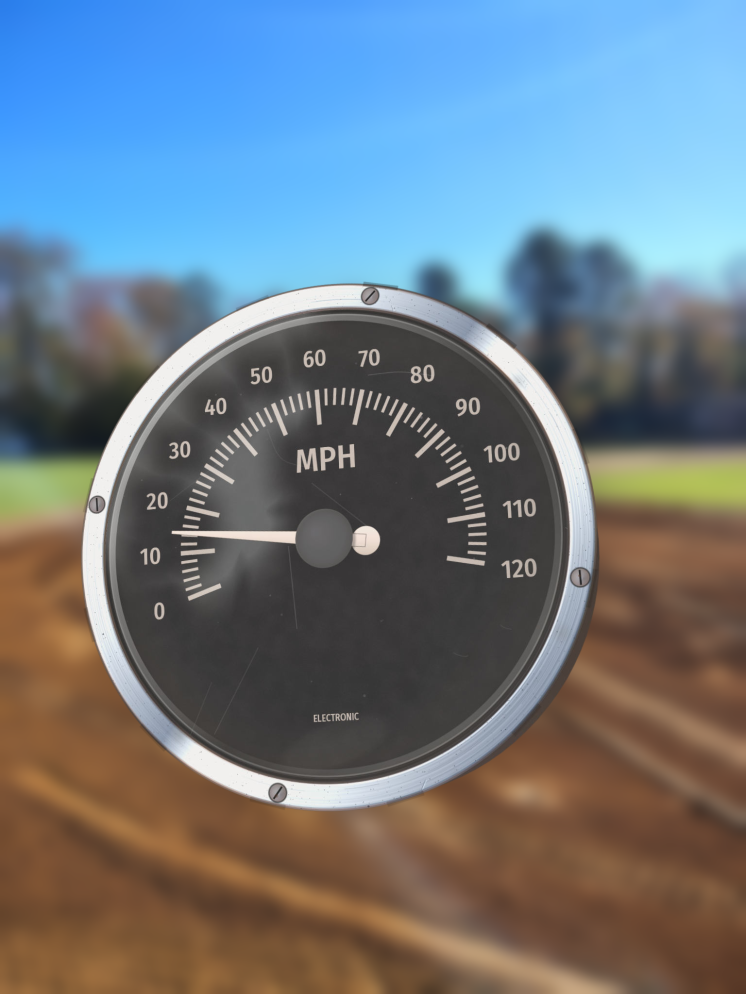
14,mph
